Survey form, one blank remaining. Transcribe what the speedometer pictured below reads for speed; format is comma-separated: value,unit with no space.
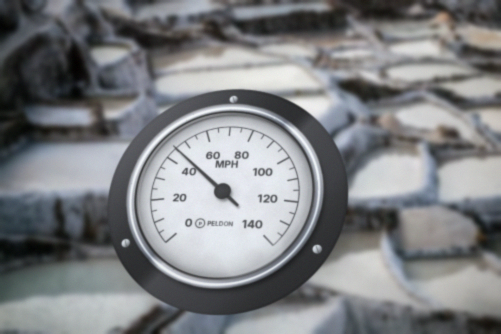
45,mph
